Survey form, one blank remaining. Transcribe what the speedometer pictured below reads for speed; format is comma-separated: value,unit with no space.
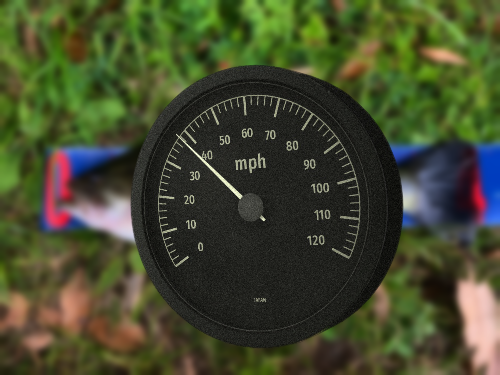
38,mph
